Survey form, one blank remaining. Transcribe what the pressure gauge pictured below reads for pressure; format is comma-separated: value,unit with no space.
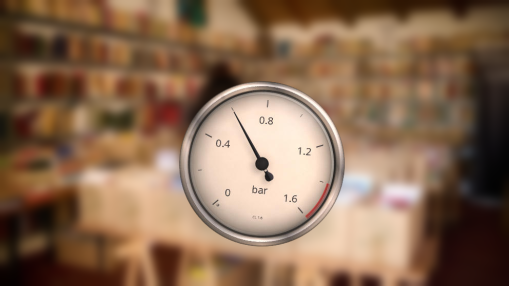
0.6,bar
